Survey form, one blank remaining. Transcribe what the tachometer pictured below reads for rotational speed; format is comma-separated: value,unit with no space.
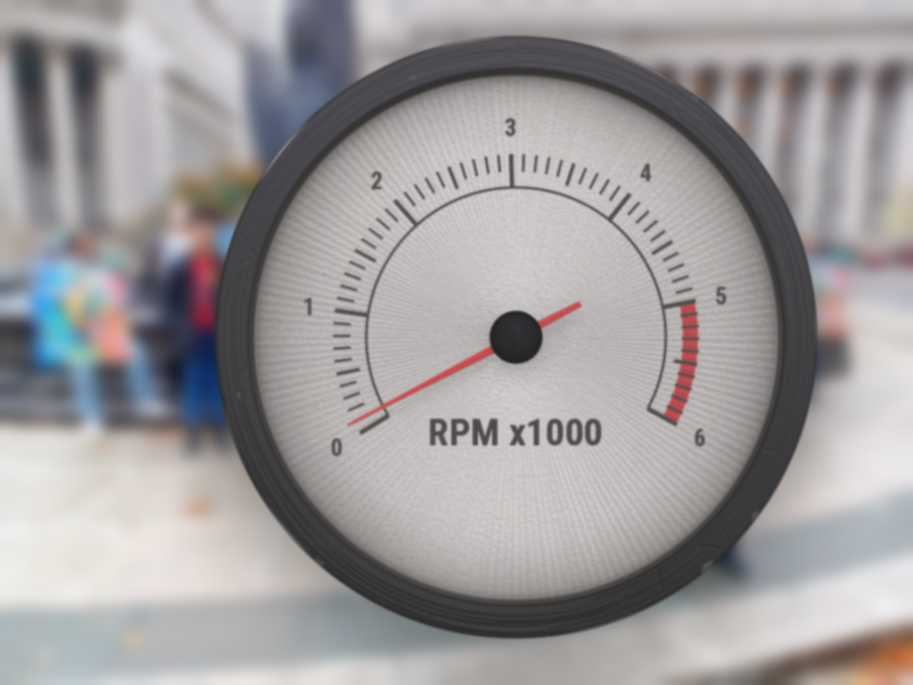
100,rpm
